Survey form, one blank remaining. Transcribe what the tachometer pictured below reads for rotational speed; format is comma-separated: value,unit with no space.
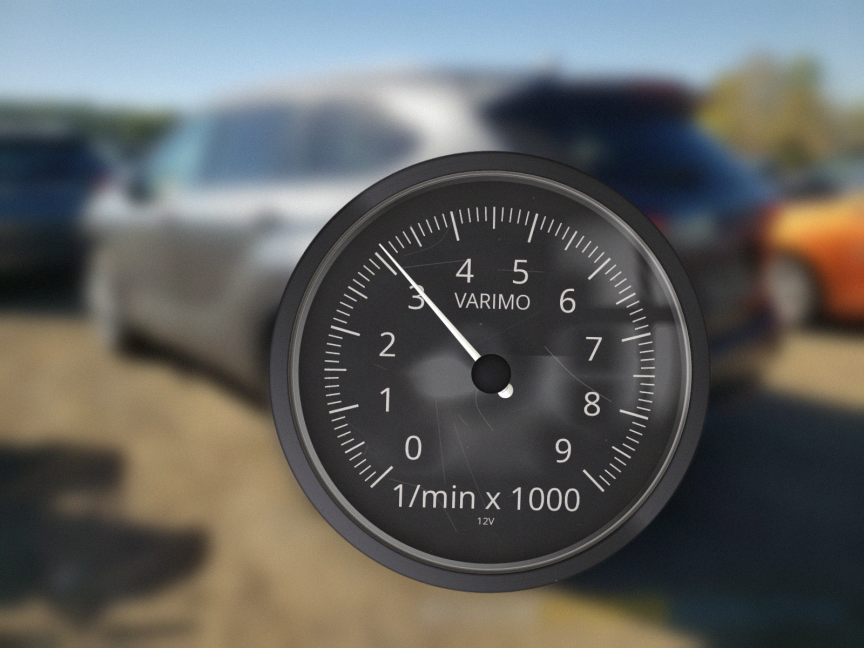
3100,rpm
